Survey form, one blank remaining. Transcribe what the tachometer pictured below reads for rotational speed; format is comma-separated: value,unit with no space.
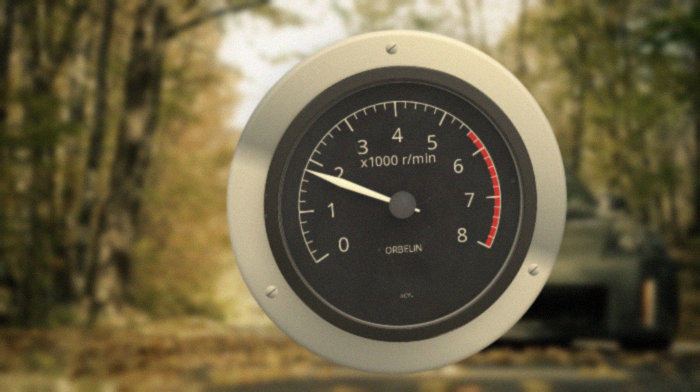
1800,rpm
